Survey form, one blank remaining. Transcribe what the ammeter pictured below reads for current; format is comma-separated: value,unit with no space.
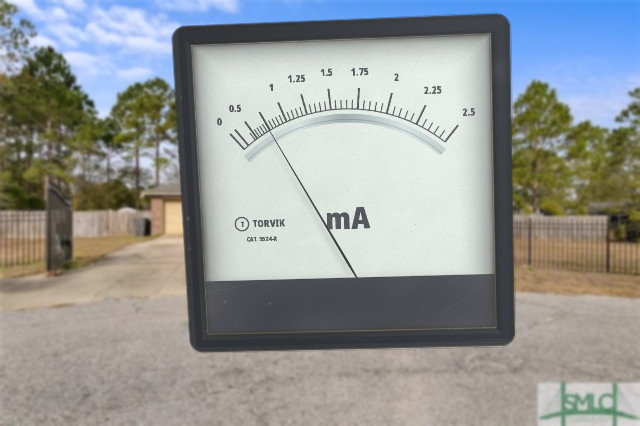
0.75,mA
